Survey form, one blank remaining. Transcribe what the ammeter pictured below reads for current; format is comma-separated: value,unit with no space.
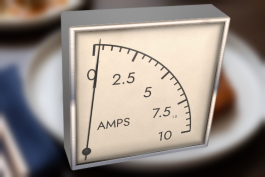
0.25,A
